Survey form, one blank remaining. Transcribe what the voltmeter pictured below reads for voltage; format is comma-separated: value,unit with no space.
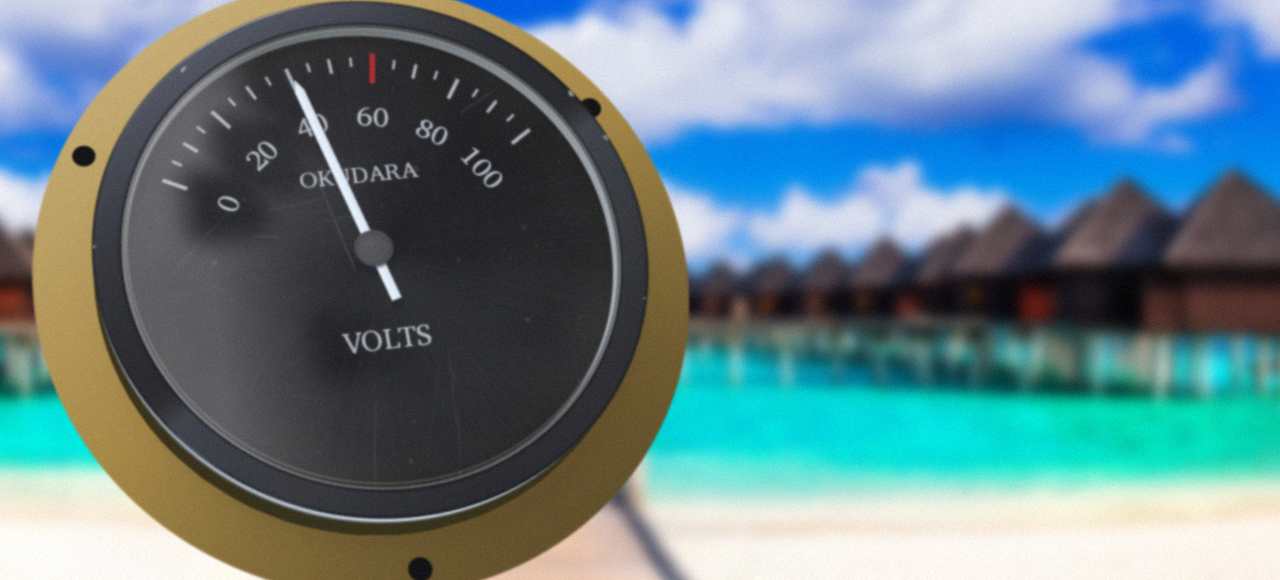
40,V
